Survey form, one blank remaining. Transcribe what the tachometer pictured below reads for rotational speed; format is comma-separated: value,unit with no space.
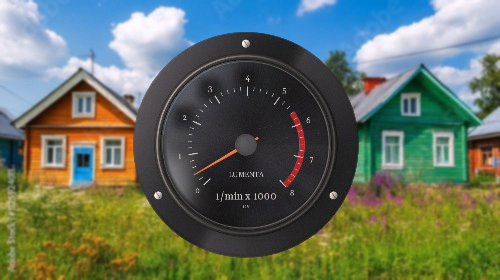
400,rpm
